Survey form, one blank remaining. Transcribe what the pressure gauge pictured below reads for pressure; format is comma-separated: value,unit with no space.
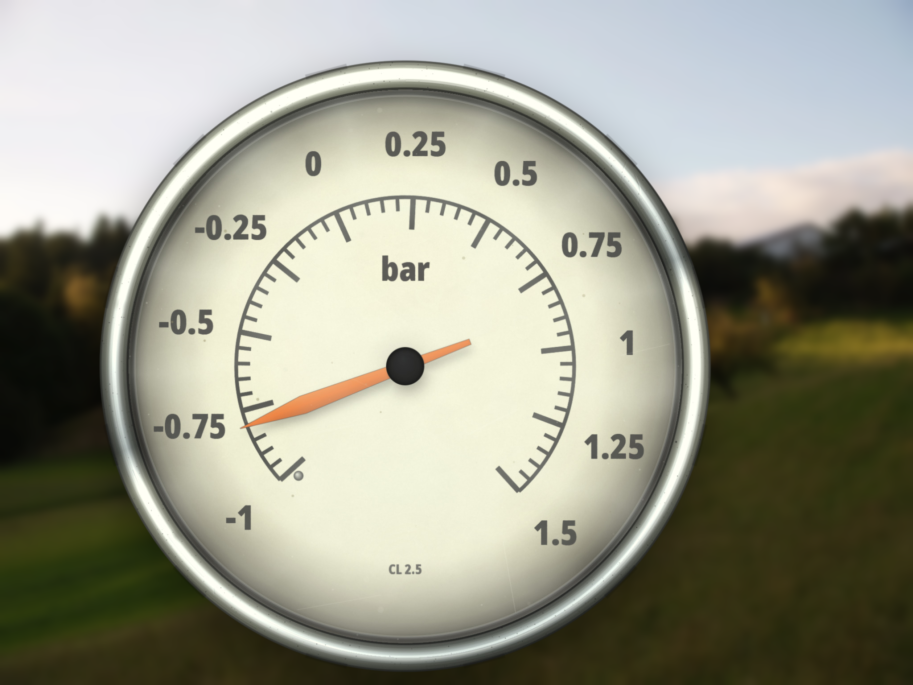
-0.8,bar
